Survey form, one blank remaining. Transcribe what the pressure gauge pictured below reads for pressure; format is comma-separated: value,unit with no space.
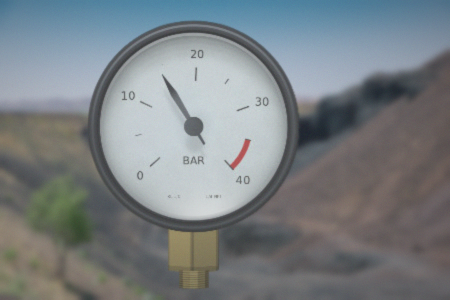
15,bar
